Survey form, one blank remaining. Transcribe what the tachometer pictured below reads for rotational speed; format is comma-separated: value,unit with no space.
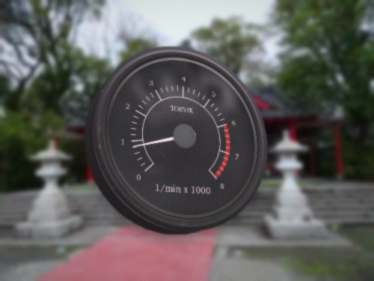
800,rpm
